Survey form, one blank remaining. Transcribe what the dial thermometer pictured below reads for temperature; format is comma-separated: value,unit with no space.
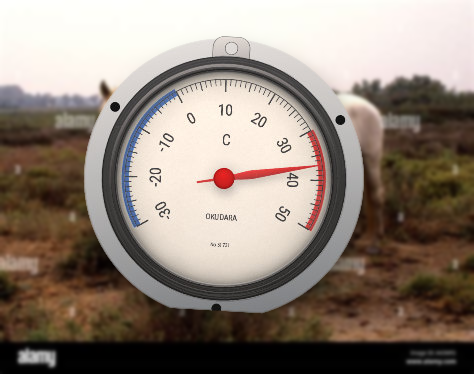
37,°C
